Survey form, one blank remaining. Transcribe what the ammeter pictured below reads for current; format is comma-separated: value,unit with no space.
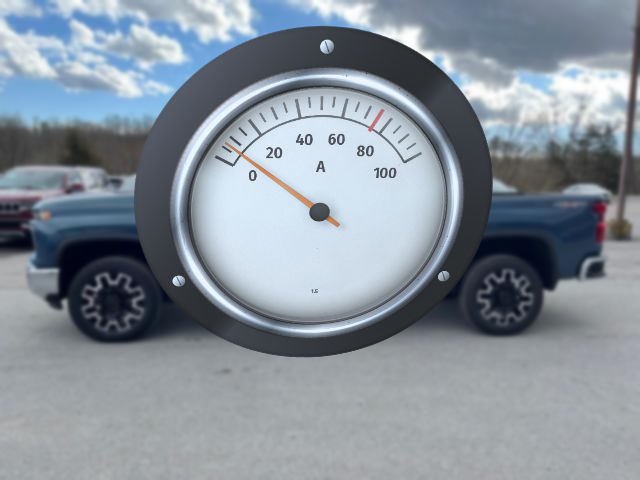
7.5,A
